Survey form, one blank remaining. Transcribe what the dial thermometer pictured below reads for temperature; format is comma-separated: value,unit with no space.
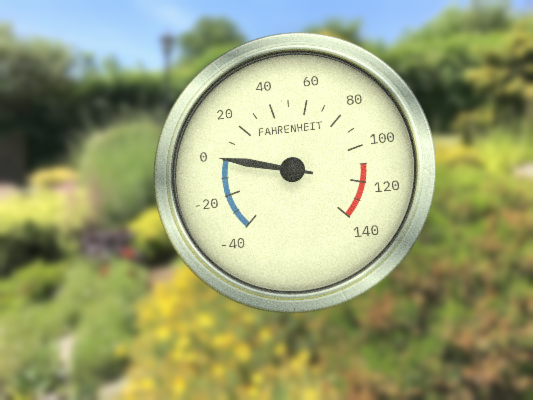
0,°F
